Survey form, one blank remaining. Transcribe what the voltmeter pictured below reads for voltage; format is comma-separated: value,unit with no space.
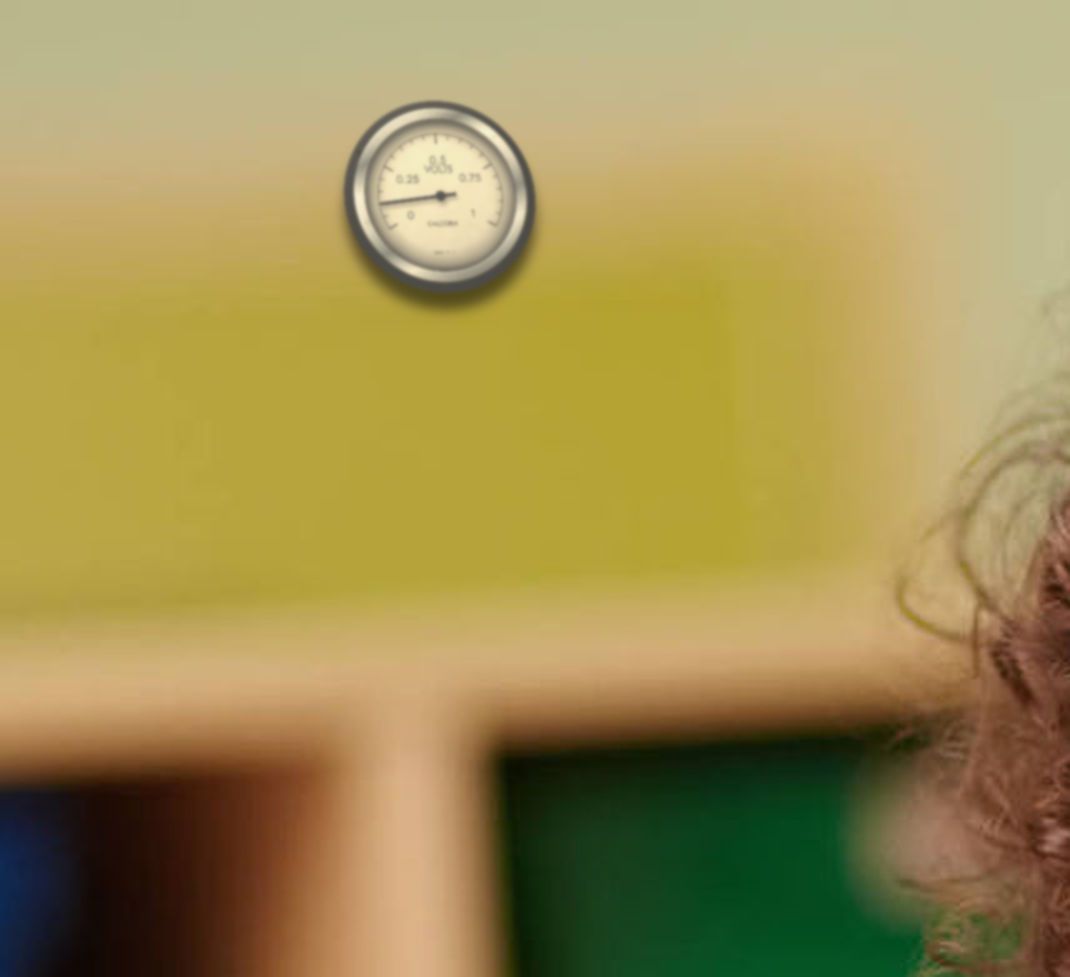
0.1,V
